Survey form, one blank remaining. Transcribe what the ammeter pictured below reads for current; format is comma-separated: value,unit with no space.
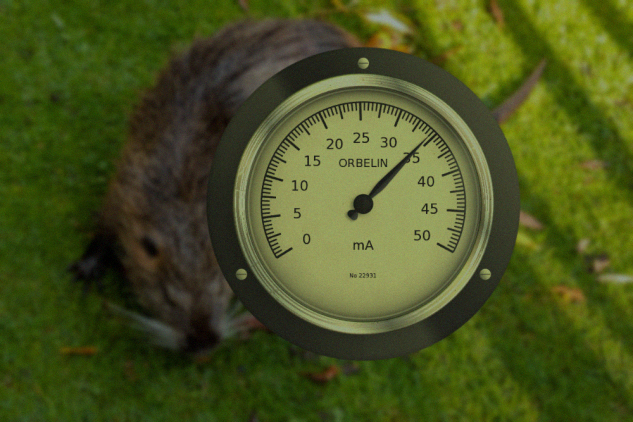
34.5,mA
